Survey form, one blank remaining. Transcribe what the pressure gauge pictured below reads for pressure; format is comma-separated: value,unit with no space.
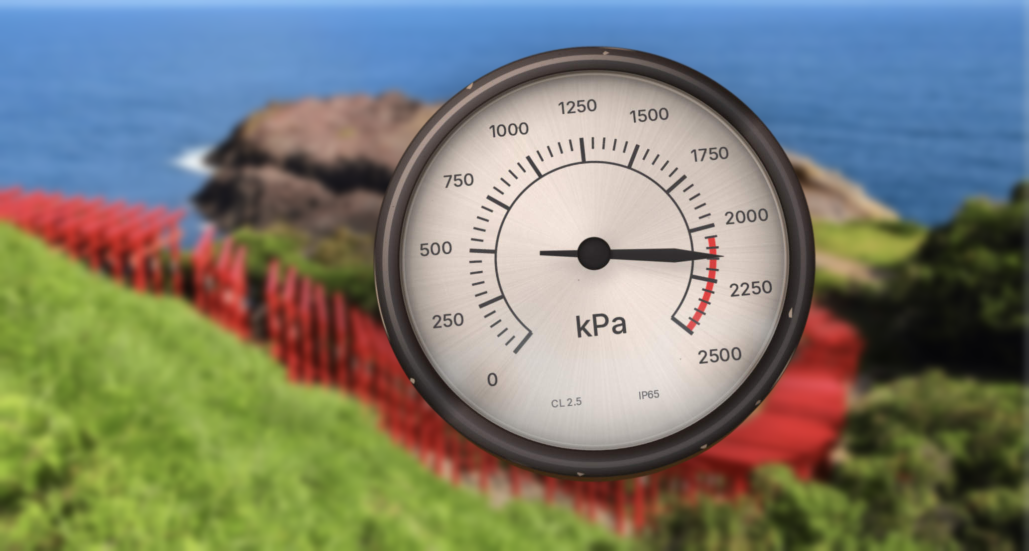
2150,kPa
